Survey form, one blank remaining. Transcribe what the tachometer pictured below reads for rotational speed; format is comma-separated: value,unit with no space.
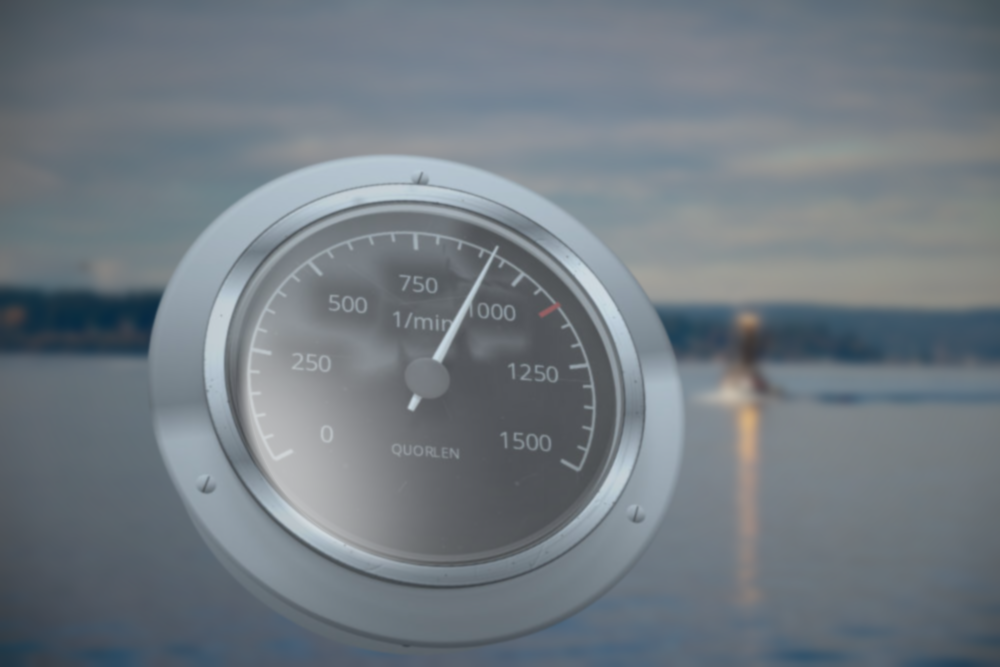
925,rpm
